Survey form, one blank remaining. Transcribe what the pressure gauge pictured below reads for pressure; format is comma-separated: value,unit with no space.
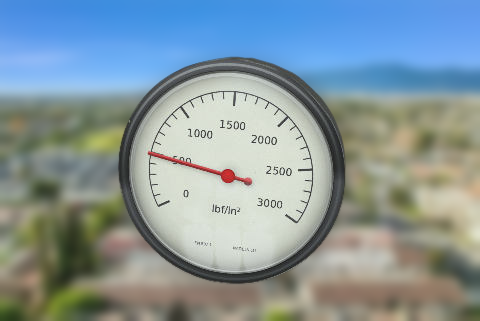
500,psi
